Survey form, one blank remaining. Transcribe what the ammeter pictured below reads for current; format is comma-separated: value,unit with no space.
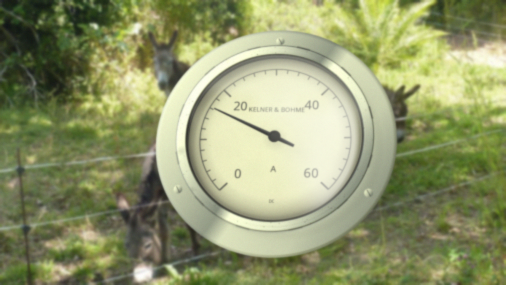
16,A
